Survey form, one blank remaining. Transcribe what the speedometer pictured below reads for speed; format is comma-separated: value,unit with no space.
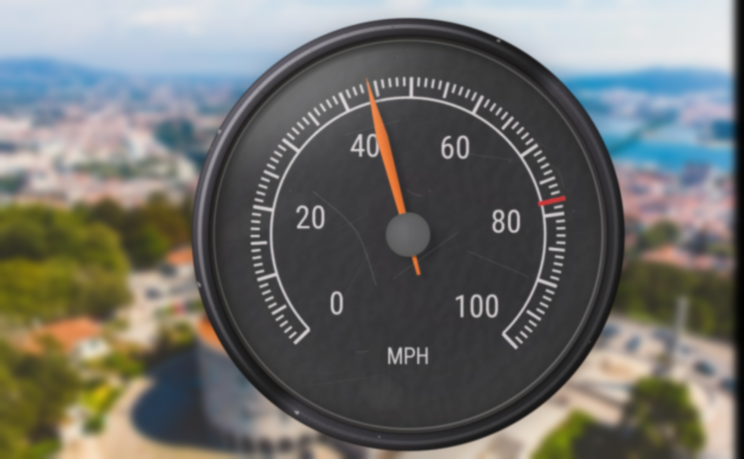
44,mph
